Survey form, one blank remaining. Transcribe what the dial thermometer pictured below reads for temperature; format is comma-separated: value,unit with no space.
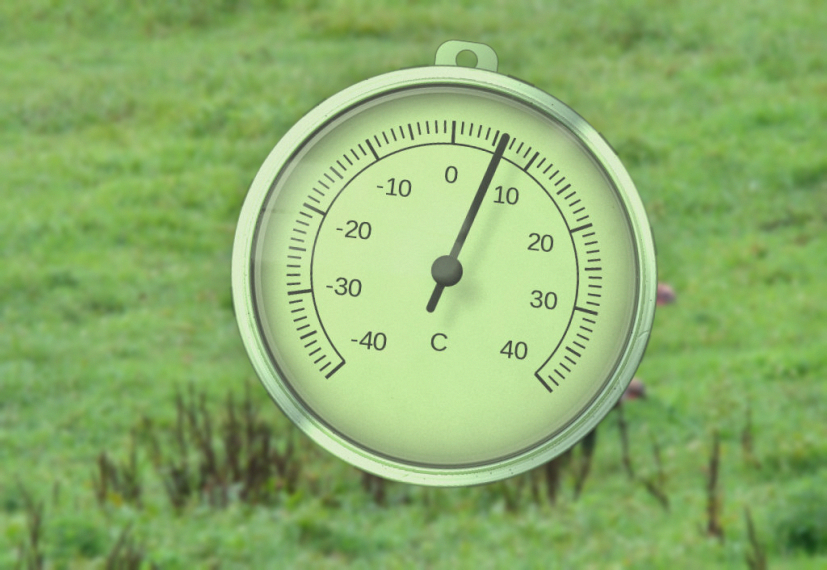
6,°C
